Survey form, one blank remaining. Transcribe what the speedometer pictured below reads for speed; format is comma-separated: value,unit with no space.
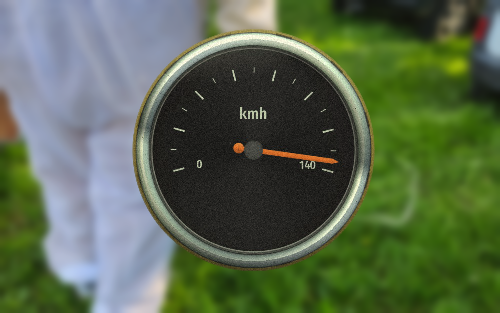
135,km/h
